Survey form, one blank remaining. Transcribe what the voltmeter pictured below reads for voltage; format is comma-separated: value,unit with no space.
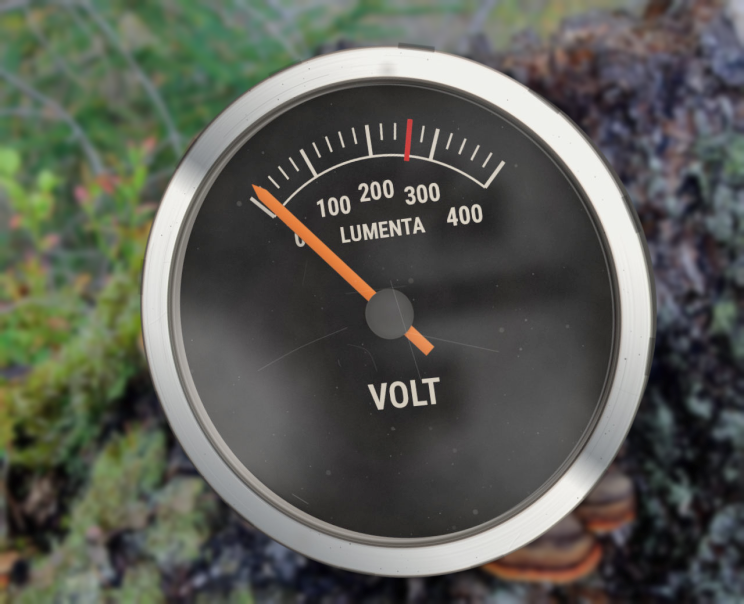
20,V
